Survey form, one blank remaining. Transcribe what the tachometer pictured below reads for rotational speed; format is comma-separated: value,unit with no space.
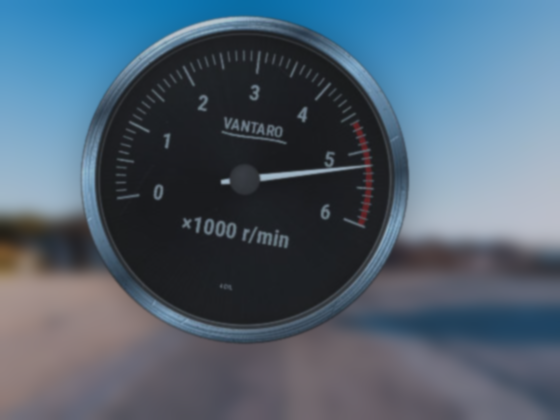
5200,rpm
